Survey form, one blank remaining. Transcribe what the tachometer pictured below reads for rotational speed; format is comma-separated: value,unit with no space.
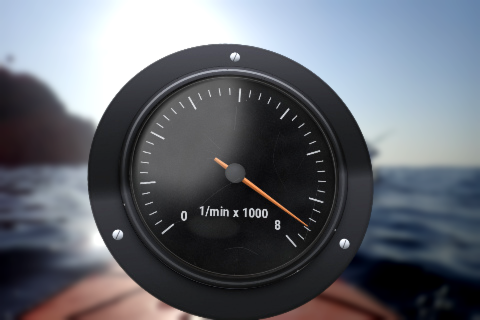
7600,rpm
